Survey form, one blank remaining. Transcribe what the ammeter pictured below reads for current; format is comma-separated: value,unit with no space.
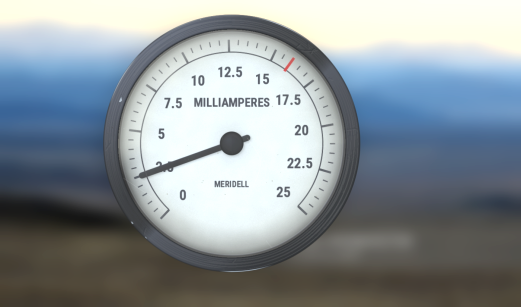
2.5,mA
